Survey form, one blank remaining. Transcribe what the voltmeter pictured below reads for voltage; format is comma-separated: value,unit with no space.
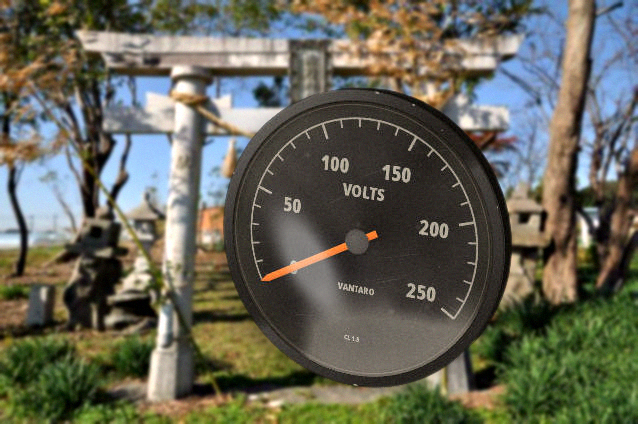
0,V
